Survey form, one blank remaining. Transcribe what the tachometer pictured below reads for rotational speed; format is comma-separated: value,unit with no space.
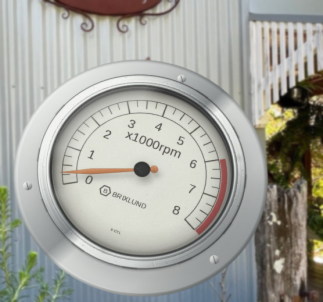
250,rpm
